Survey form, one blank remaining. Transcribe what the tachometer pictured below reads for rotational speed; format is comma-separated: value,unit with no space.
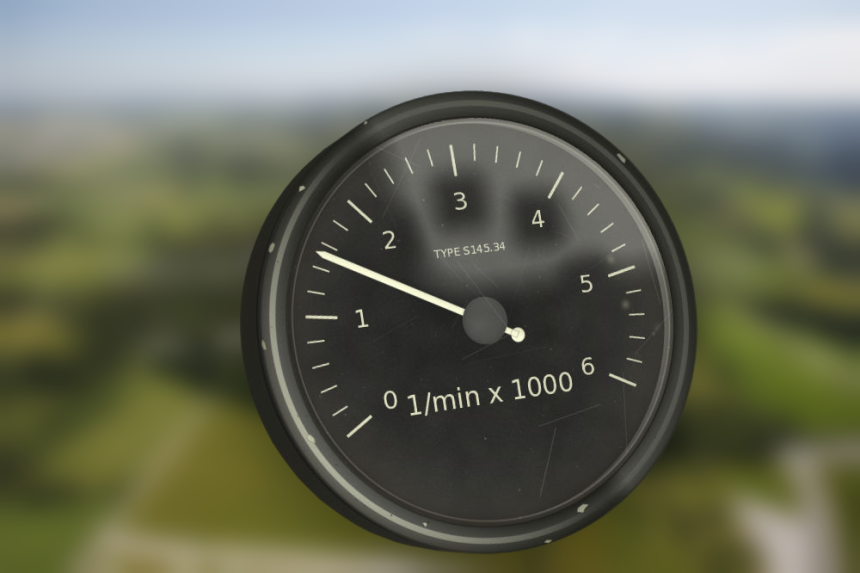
1500,rpm
